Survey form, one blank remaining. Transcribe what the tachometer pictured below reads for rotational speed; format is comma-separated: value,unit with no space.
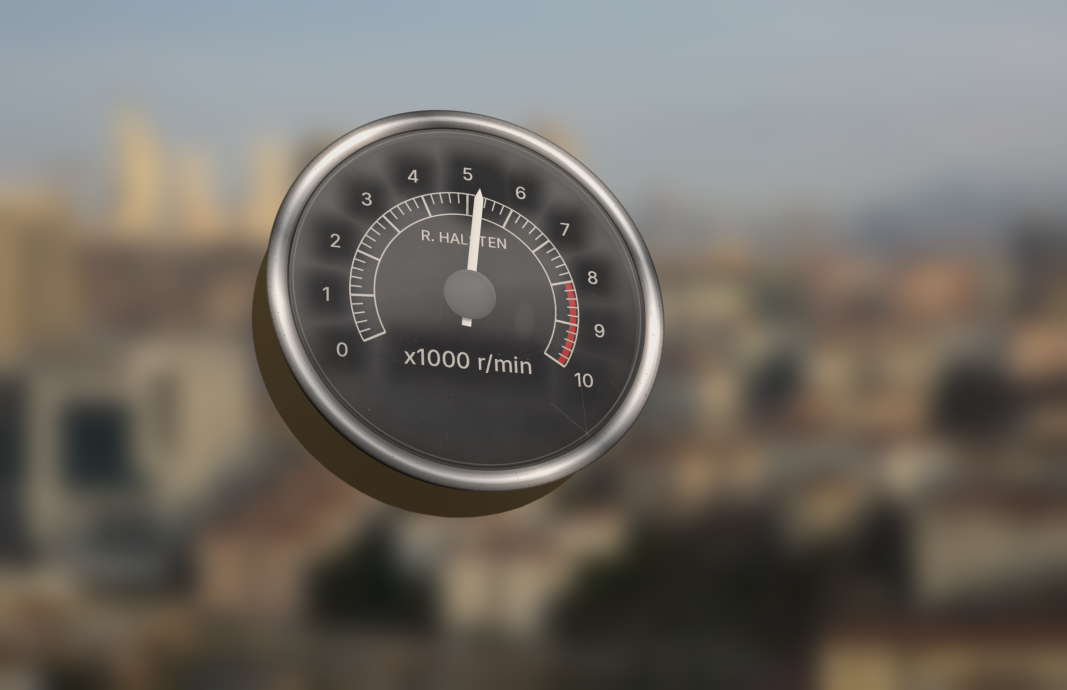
5200,rpm
